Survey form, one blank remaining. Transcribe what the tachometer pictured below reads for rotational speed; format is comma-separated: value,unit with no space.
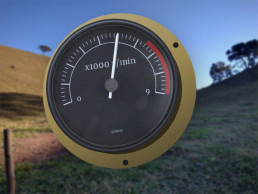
5000,rpm
